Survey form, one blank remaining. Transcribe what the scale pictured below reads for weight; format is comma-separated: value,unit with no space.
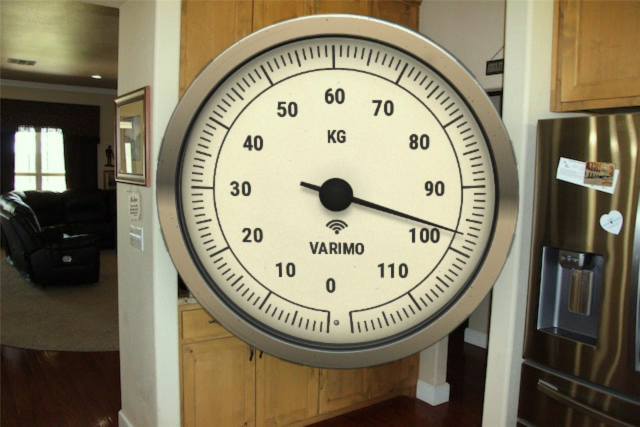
97,kg
